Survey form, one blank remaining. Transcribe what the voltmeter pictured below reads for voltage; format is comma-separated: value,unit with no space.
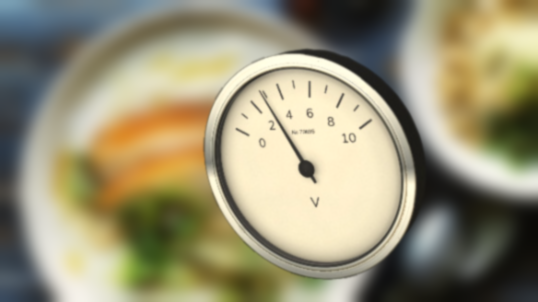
3,V
